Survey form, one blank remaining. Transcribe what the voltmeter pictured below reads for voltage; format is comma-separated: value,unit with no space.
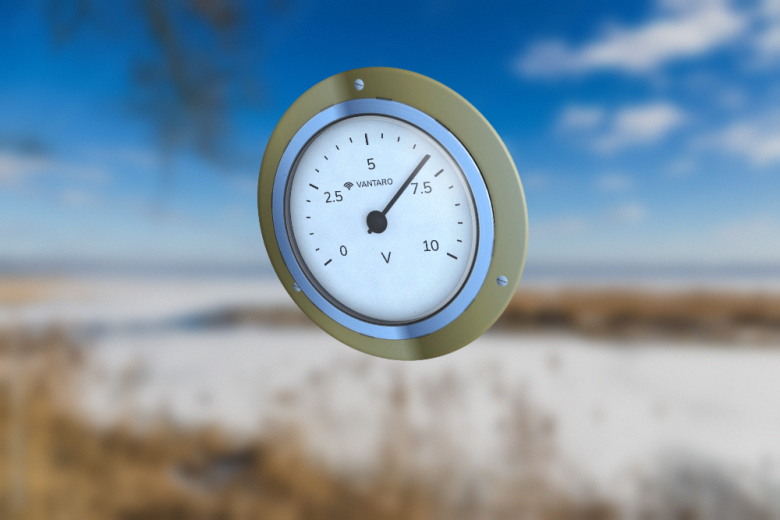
7,V
